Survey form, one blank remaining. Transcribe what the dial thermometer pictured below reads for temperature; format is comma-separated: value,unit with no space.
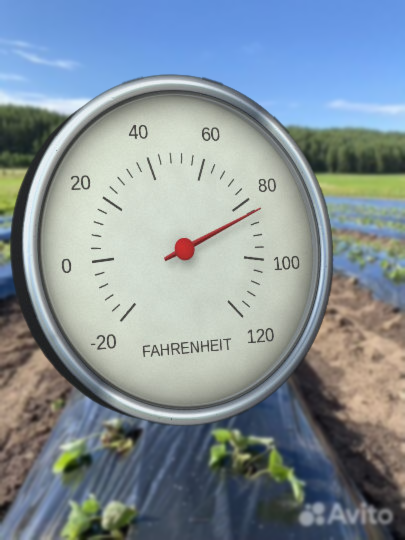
84,°F
